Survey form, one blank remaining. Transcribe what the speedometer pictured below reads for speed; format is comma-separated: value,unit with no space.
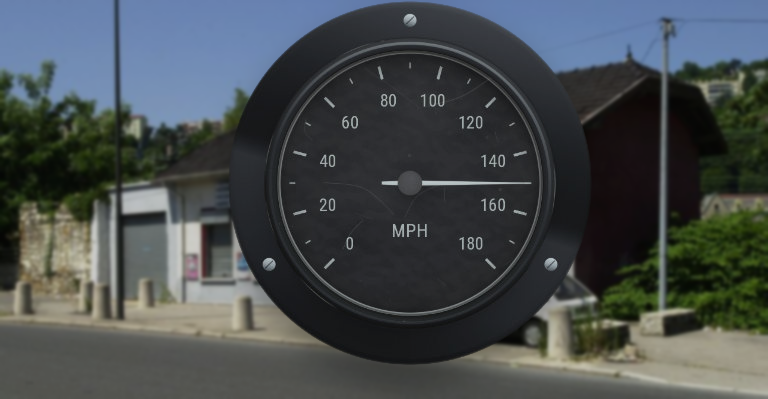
150,mph
